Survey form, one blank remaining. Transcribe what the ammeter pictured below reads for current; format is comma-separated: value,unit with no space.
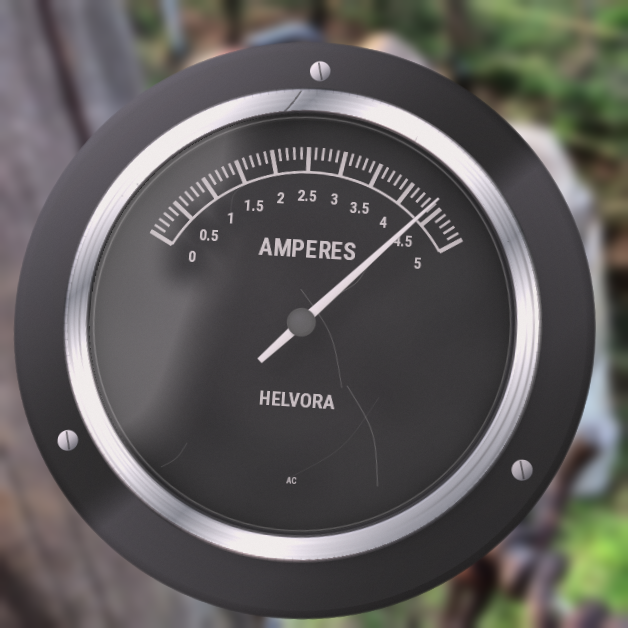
4.4,A
